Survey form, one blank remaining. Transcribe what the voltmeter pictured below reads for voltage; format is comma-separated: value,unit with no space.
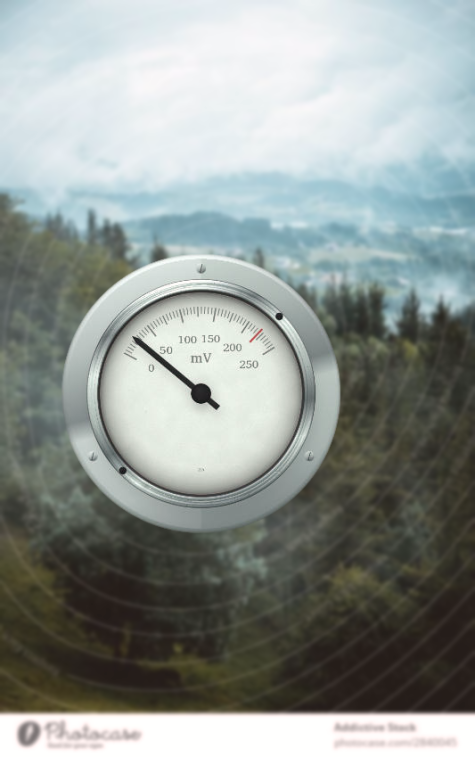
25,mV
